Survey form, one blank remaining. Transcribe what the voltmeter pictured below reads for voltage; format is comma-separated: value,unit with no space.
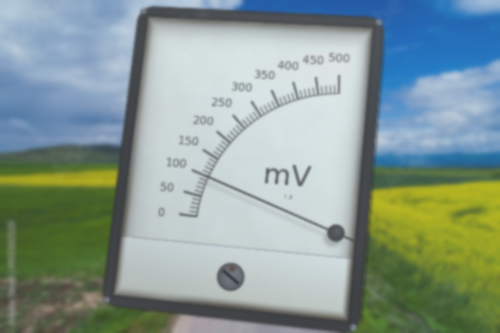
100,mV
